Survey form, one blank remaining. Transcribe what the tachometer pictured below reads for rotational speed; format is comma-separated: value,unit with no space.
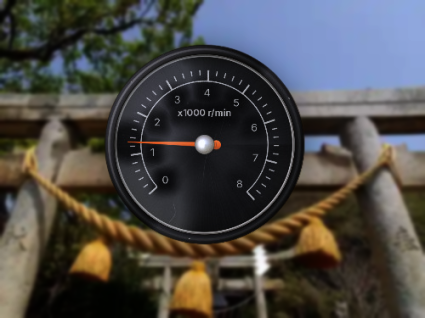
1300,rpm
